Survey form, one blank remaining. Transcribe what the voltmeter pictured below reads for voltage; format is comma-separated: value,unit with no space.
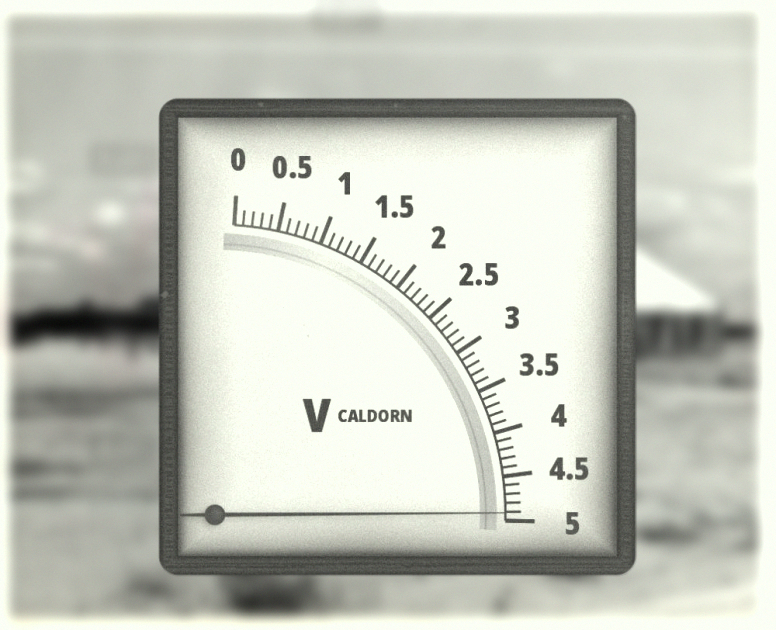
4.9,V
